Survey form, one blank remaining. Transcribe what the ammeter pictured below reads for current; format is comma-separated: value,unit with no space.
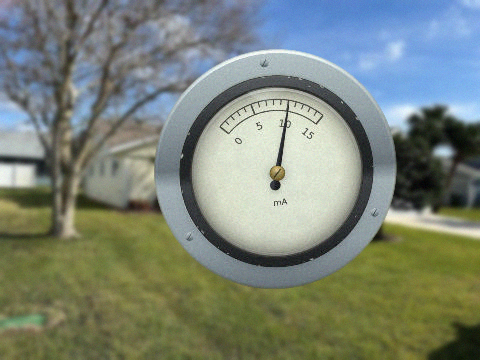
10,mA
